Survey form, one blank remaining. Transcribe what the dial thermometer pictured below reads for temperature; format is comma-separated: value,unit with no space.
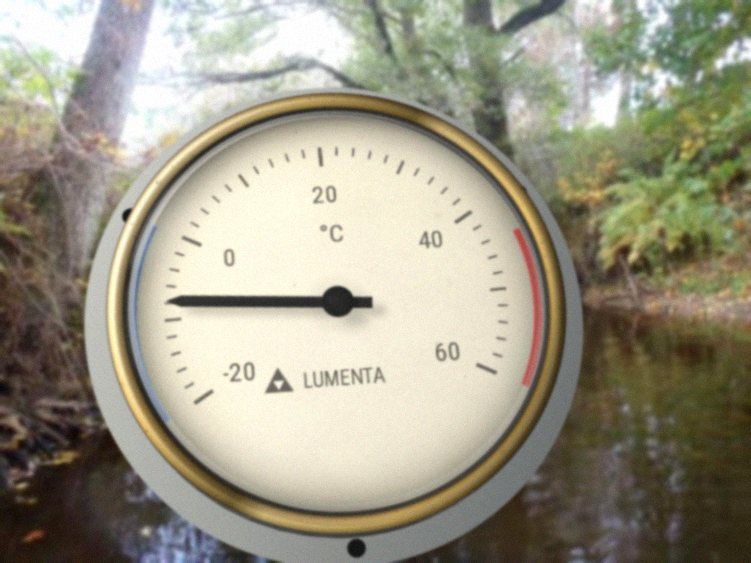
-8,°C
